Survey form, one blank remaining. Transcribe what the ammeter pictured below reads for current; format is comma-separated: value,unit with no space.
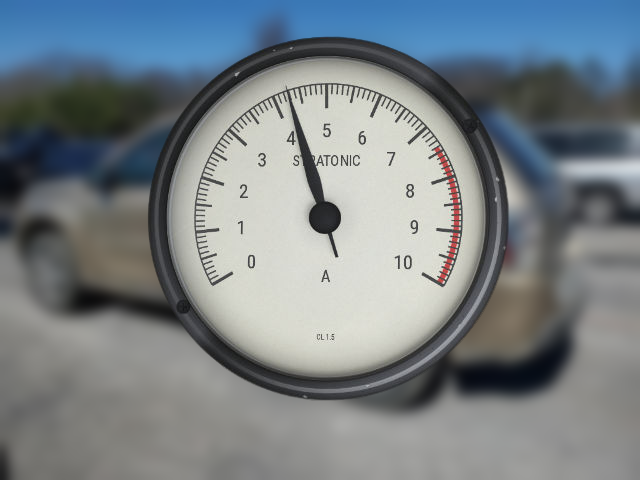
4.3,A
